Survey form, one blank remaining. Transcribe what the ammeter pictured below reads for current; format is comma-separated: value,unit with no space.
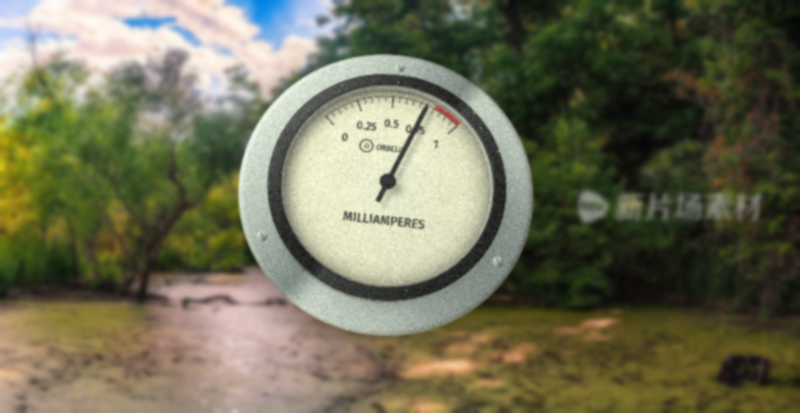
0.75,mA
